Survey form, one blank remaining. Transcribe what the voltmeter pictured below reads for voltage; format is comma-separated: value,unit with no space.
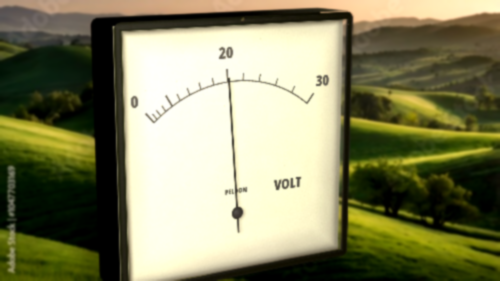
20,V
